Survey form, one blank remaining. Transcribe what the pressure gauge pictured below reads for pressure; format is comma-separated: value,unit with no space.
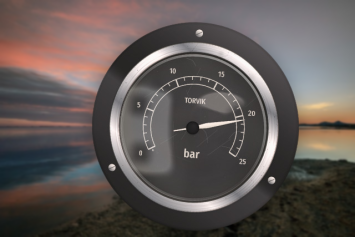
20.5,bar
